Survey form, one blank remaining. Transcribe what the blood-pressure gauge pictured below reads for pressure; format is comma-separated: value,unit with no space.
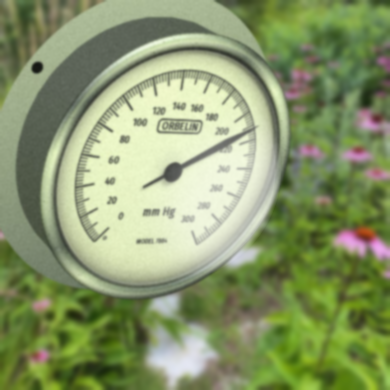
210,mmHg
